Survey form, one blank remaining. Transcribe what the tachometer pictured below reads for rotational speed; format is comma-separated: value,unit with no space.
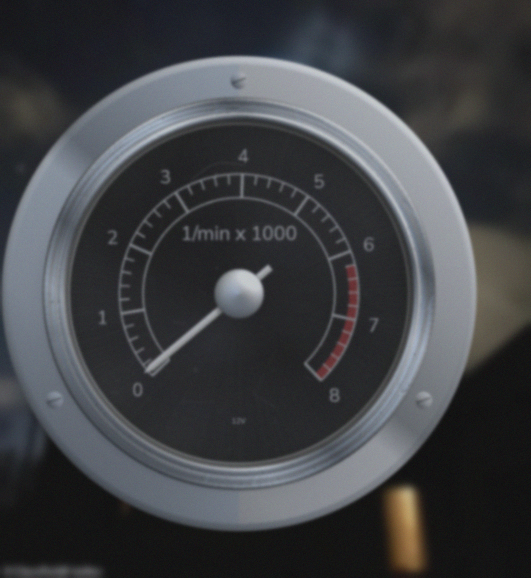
100,rpm
